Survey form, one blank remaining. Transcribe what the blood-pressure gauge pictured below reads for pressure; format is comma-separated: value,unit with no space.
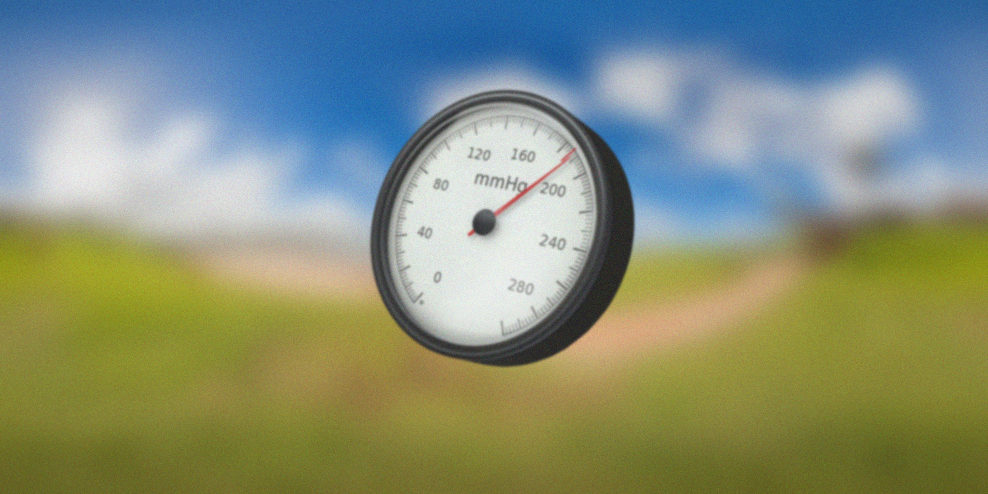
190,mmHg
